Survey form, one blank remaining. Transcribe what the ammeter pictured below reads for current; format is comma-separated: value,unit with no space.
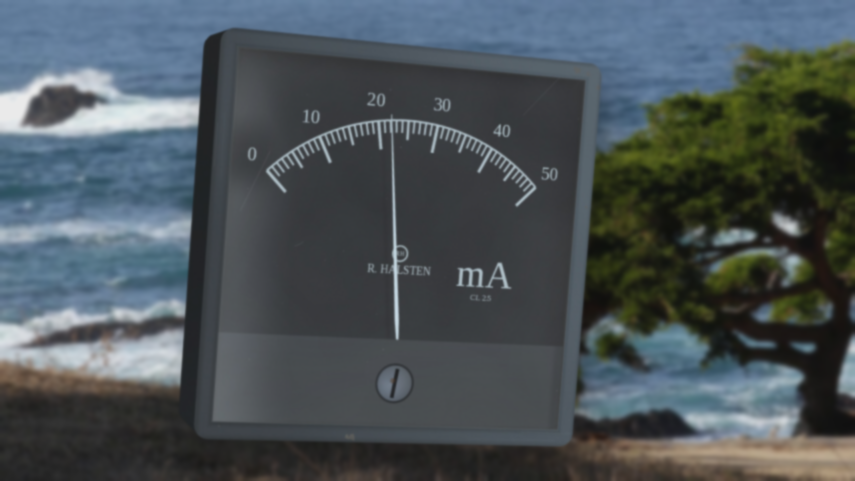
22,mA
